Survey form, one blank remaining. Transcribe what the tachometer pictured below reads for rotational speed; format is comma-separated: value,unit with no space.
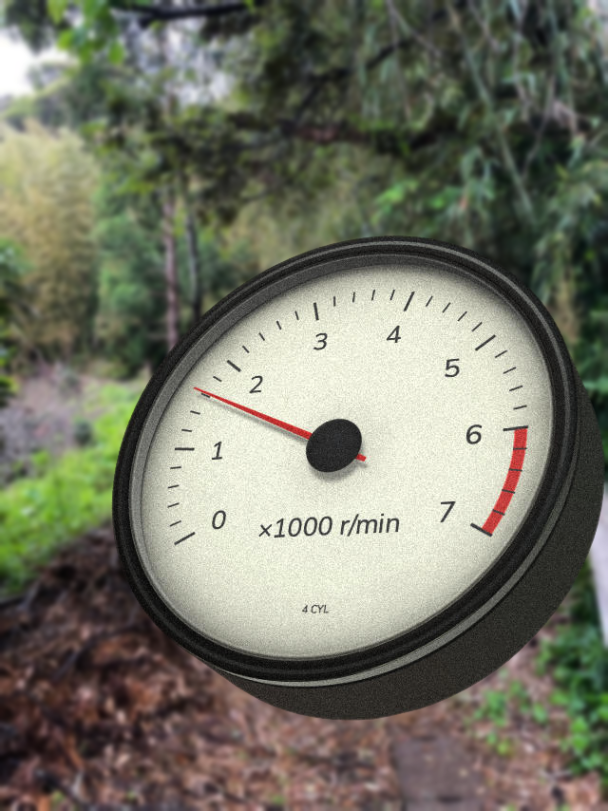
1600,rpm
